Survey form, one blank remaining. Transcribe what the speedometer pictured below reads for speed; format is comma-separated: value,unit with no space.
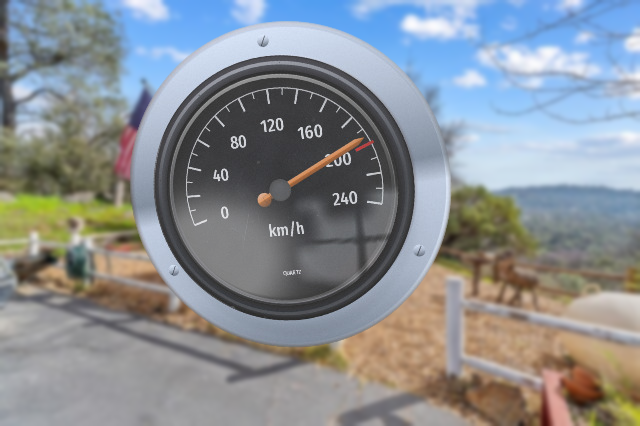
195,km/h
